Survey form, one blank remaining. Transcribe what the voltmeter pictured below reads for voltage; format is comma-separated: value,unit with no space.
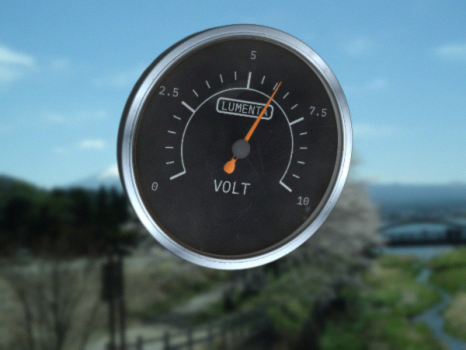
6,V
